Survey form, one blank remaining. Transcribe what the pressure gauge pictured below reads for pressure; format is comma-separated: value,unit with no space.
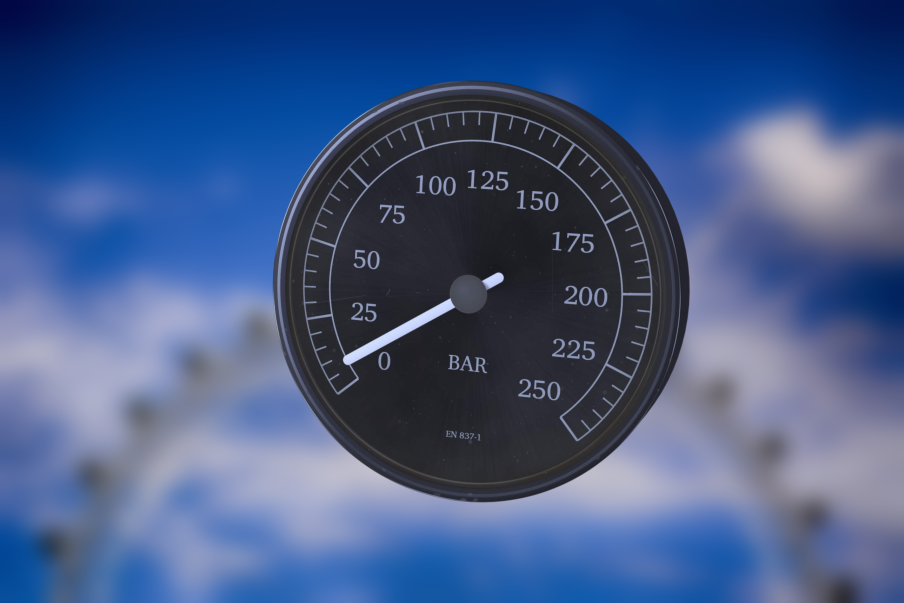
7.5,bar
